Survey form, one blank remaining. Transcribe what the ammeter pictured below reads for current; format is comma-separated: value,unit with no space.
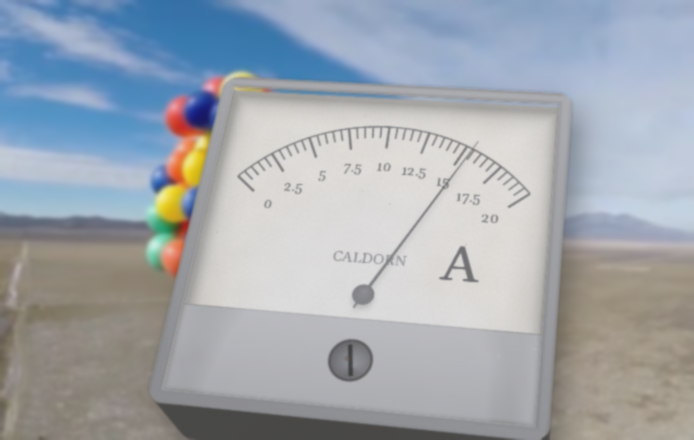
15.5,A
